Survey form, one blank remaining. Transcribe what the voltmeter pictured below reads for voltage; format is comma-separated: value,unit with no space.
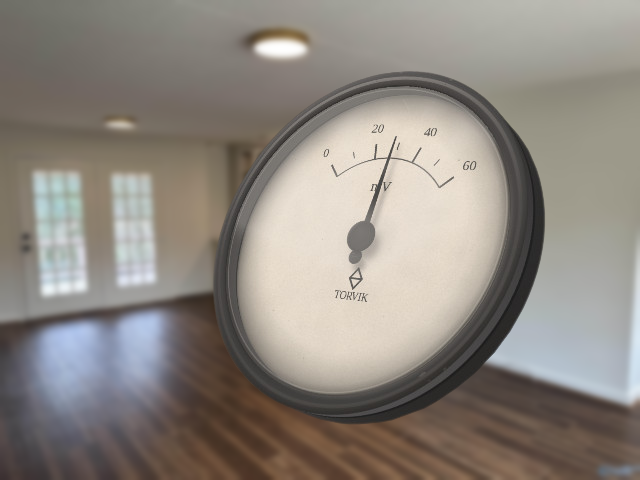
30,mV
